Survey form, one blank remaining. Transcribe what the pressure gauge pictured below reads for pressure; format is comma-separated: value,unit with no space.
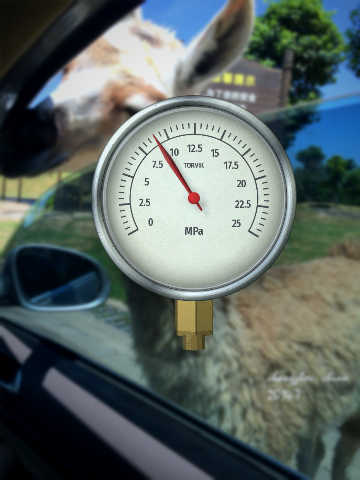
9,MPa
